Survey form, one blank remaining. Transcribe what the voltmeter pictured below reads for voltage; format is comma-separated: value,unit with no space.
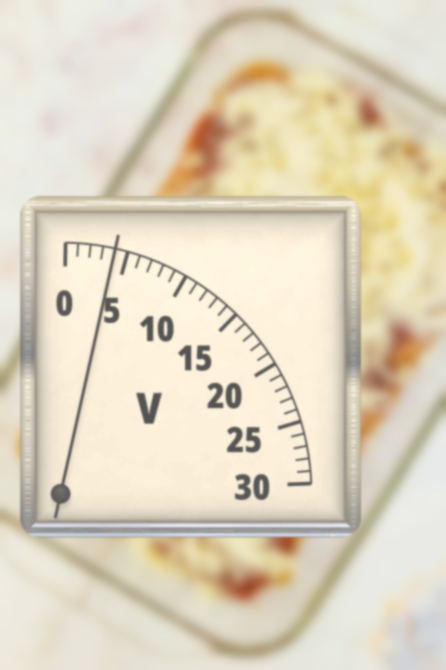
4,V
